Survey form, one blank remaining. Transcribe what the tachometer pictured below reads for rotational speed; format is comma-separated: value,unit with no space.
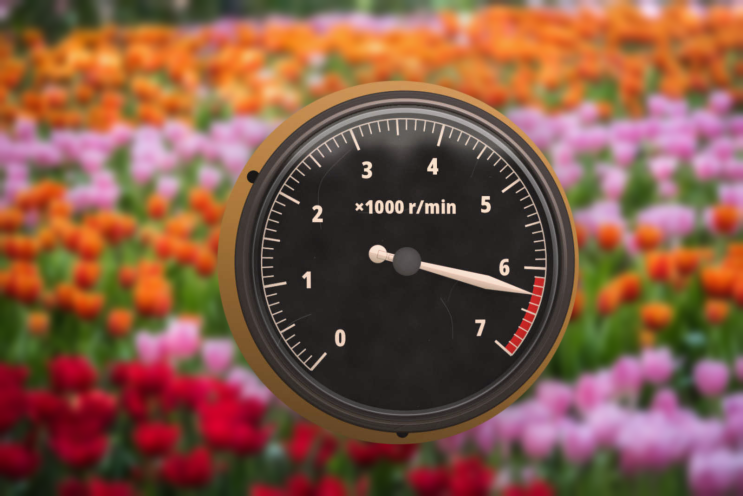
6300,rpm
